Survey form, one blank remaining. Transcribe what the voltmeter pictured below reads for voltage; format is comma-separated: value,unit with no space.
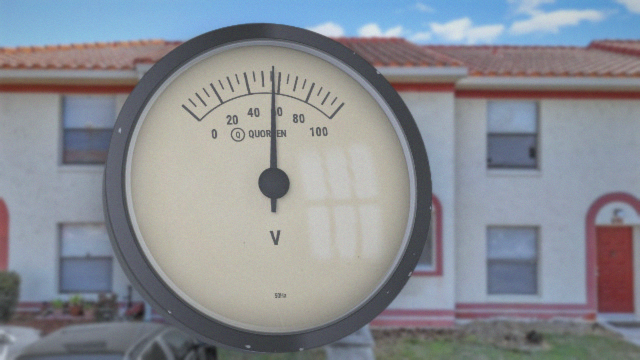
55,V
